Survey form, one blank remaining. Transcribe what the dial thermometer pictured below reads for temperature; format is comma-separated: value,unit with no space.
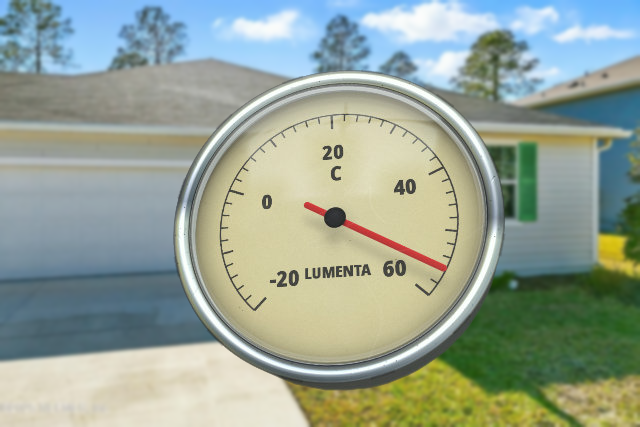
56,°C
